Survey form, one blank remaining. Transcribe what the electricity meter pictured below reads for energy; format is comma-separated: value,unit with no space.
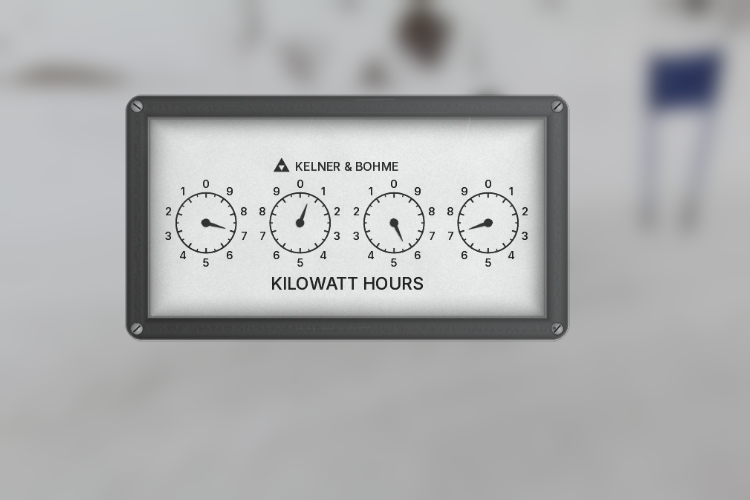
7057,kWh
